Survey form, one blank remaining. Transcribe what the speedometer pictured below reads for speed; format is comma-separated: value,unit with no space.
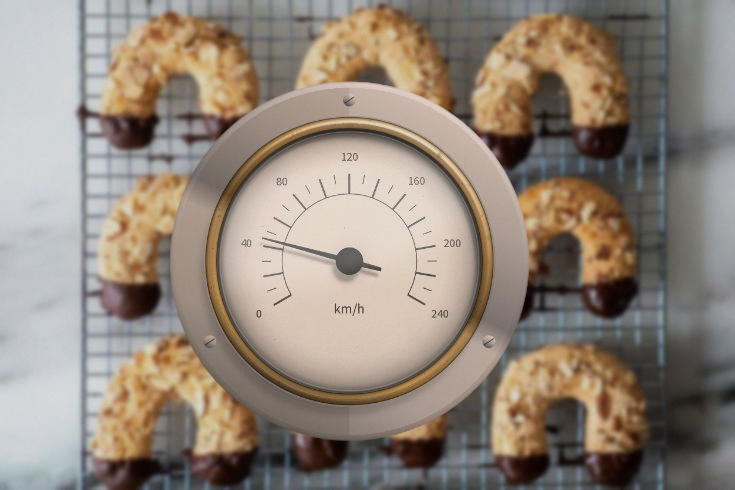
45,km/h
